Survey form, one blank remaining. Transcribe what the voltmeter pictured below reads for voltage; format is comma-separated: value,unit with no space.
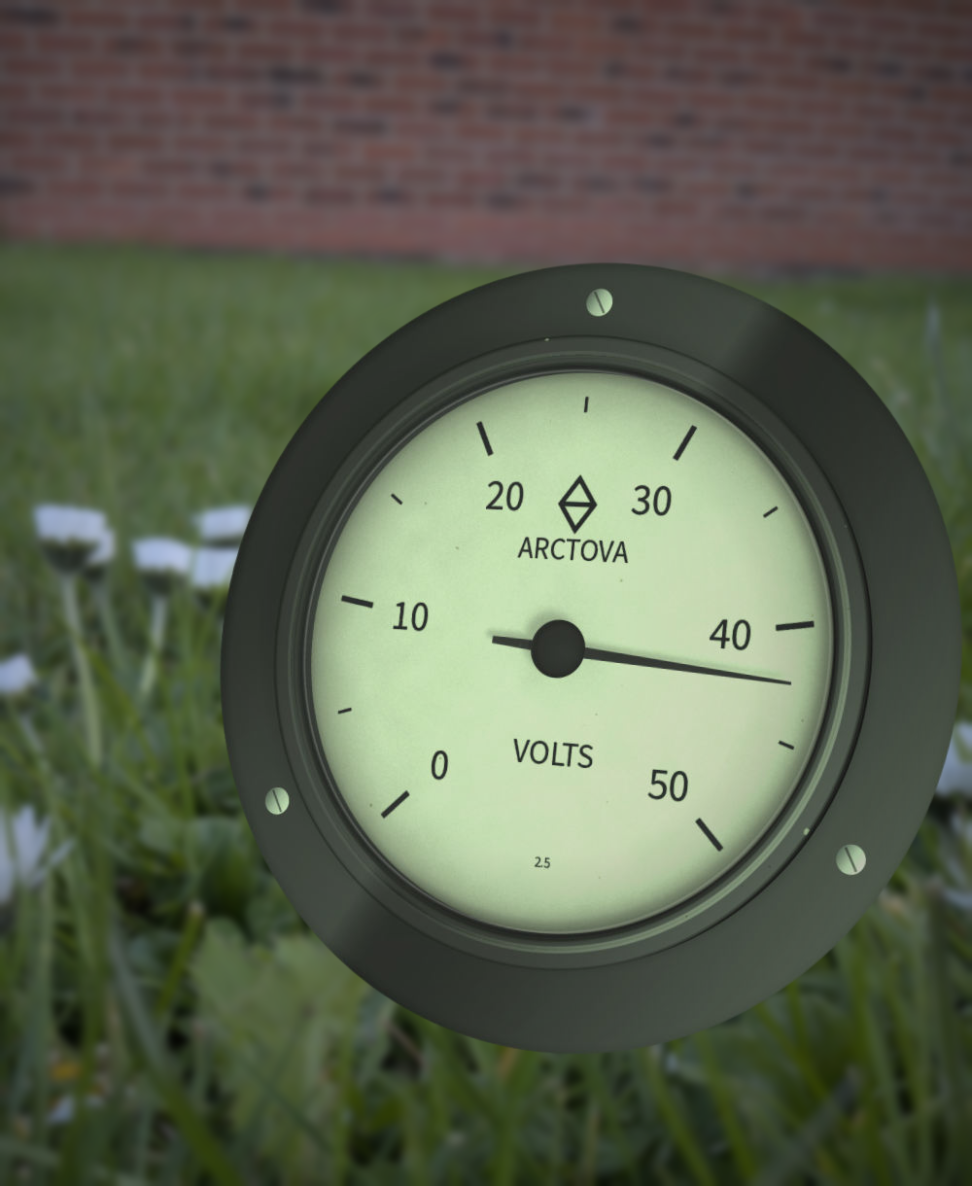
42.5,V
